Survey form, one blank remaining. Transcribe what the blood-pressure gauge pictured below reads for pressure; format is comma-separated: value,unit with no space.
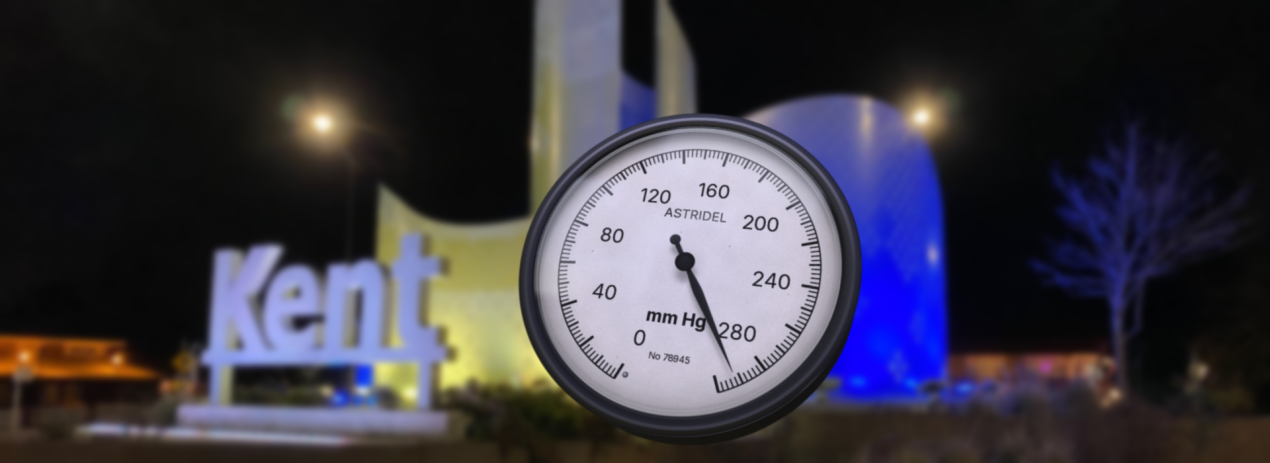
292,mmHg
